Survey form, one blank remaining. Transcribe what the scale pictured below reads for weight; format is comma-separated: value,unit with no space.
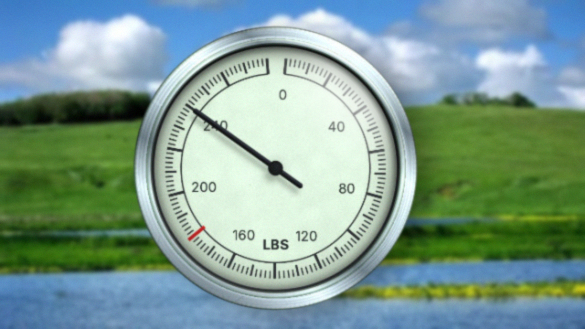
240,lb
